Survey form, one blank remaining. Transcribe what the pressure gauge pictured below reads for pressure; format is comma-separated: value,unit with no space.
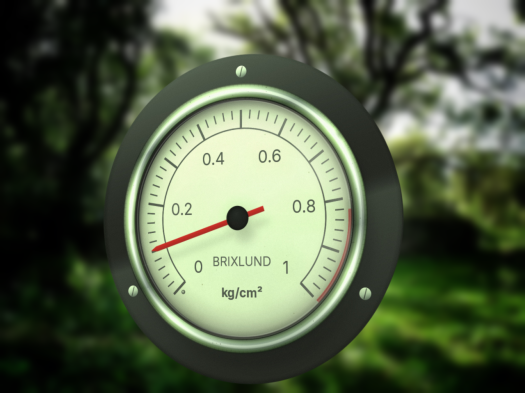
0.1,kg/cm²
